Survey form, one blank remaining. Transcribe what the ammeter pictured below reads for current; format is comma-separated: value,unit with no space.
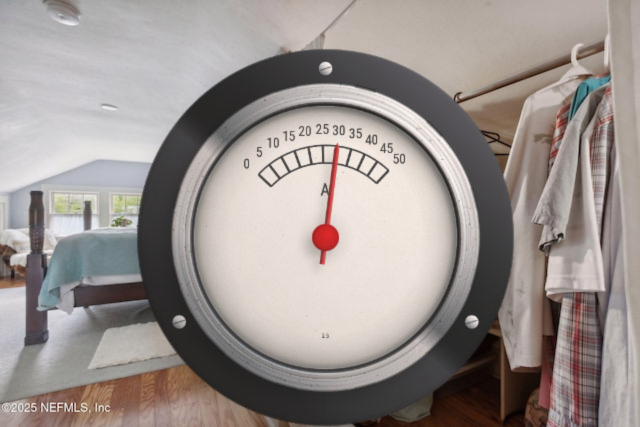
30,A
